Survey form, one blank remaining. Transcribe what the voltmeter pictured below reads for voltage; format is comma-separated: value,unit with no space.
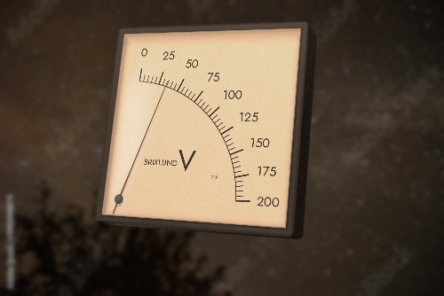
35,V
